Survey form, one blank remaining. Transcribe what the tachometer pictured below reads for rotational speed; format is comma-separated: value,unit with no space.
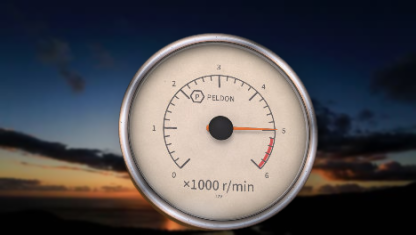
5000,rpm
